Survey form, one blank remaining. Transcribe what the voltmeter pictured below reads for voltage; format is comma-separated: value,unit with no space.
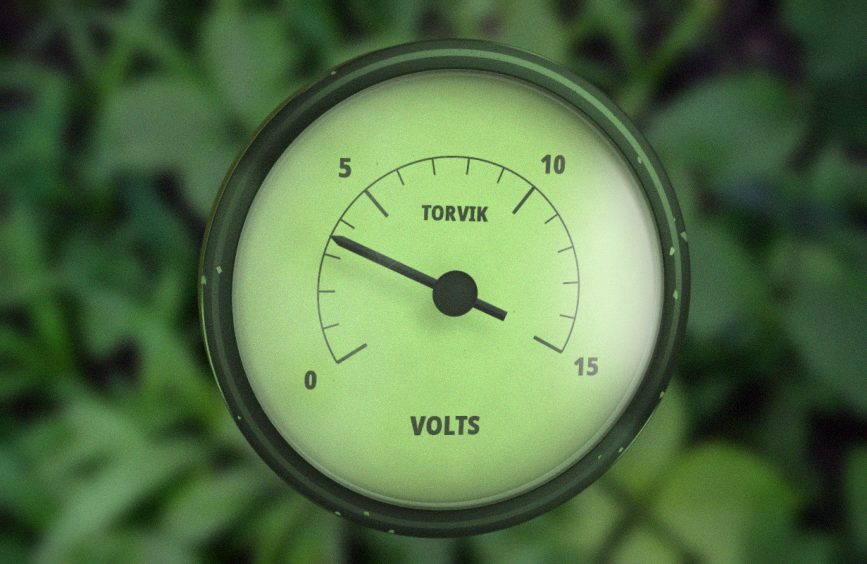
3.5,V
